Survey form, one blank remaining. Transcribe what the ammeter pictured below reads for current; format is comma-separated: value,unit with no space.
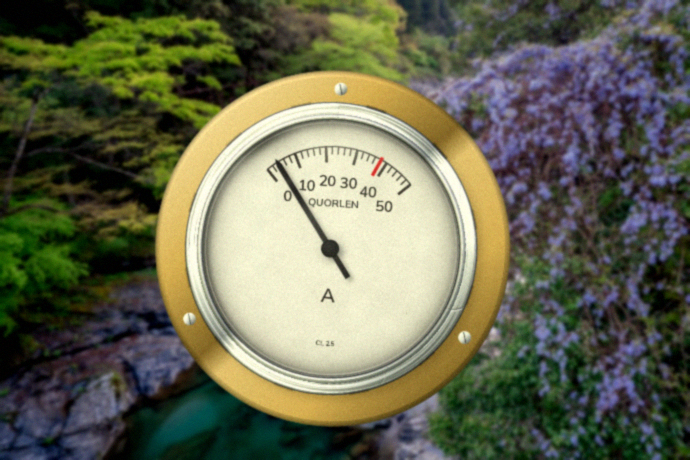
4,A
